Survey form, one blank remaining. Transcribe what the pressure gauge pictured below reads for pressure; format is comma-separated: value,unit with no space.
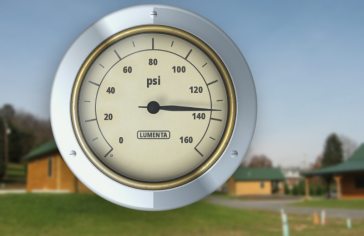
135,psi
